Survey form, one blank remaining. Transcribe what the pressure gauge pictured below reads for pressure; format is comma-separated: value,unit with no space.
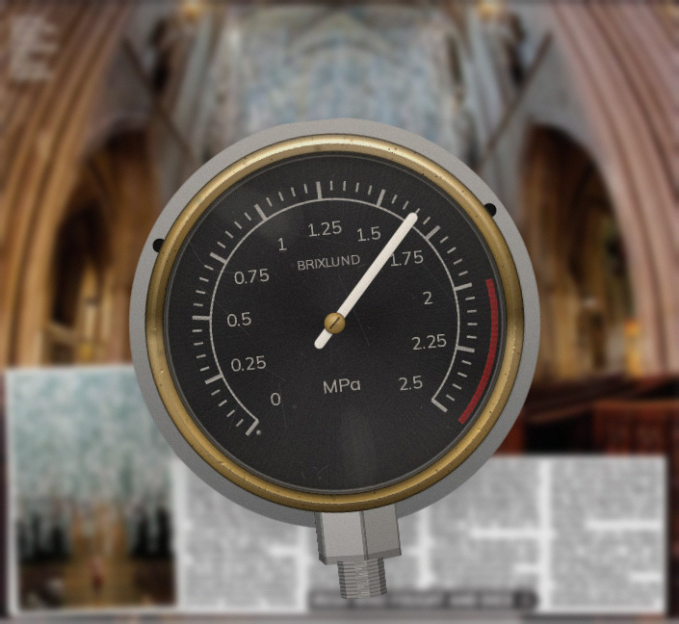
1.65,MPa
